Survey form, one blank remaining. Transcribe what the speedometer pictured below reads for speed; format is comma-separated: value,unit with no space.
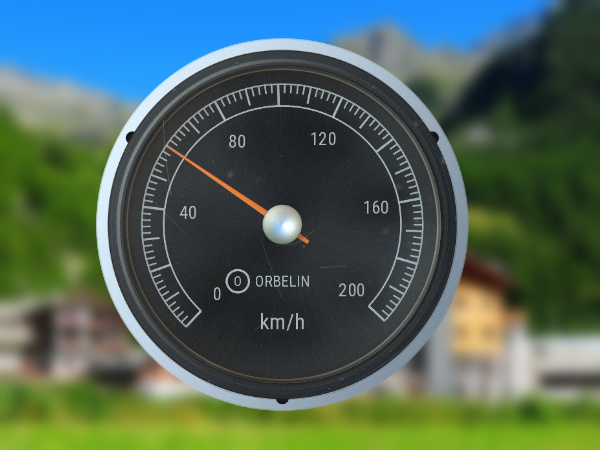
60,km/h
